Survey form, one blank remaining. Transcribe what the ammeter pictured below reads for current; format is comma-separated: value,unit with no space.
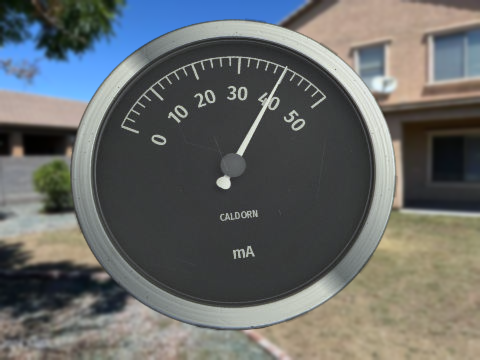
40,mA
